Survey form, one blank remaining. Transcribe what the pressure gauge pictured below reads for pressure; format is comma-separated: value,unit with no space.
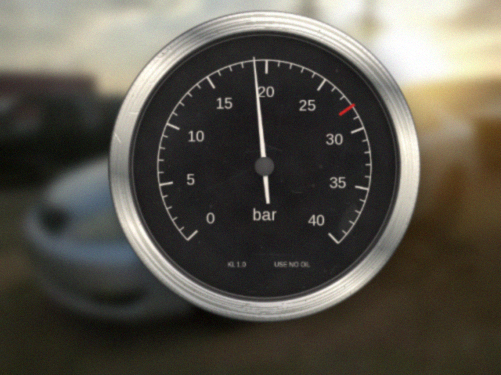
19,bar
